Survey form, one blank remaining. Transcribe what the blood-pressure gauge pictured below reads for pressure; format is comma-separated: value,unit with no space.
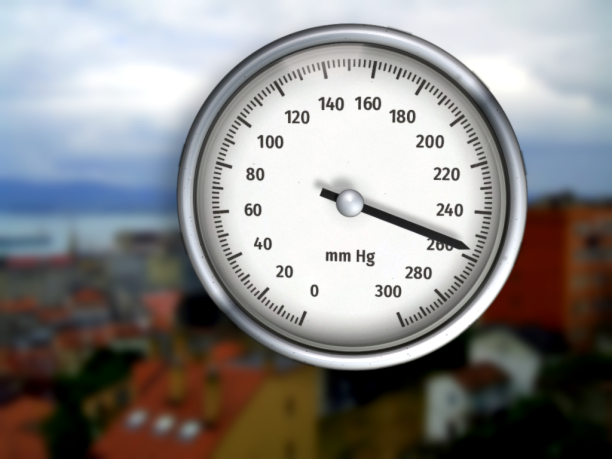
256,mmHg
